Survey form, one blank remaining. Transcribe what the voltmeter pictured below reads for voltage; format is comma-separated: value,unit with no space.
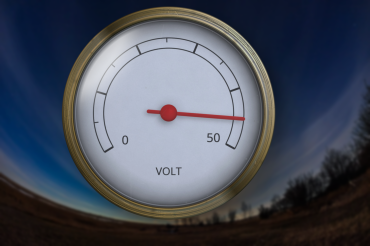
45,V
